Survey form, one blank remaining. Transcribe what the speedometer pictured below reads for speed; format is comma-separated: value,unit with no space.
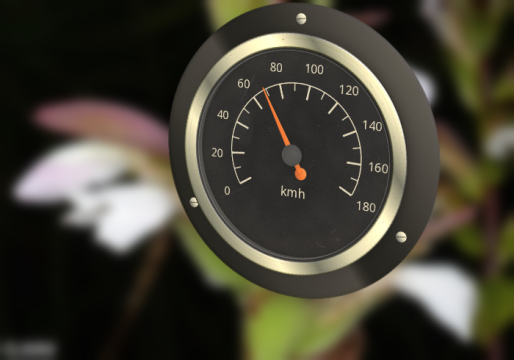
70,km/h
